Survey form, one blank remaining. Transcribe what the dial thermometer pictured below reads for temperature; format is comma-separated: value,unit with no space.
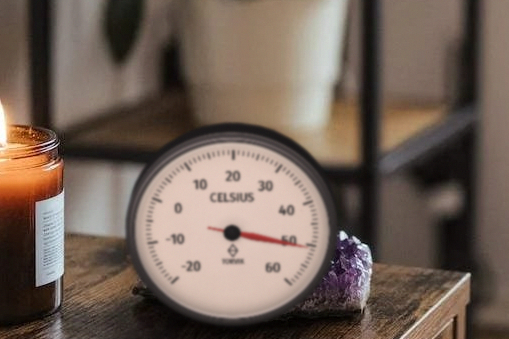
50,°C
